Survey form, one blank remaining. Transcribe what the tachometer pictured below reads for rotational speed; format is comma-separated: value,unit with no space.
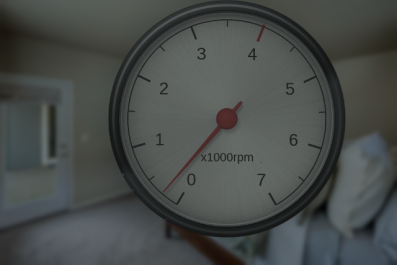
250,rpm
